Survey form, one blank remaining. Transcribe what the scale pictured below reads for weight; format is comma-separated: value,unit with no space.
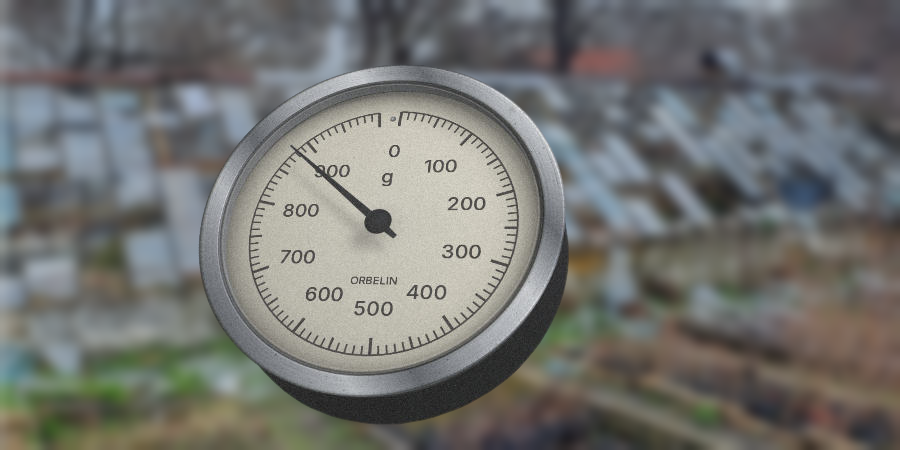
880,g
